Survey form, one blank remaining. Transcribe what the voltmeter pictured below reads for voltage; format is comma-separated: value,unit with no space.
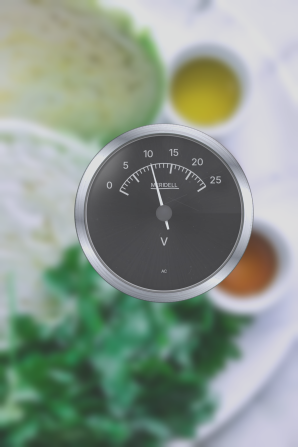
10,V
